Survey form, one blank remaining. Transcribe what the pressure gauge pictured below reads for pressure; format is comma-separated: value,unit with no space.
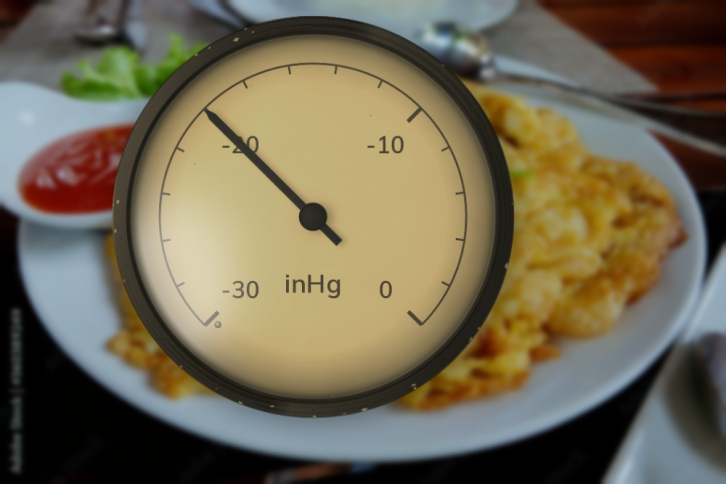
-20,inHg
